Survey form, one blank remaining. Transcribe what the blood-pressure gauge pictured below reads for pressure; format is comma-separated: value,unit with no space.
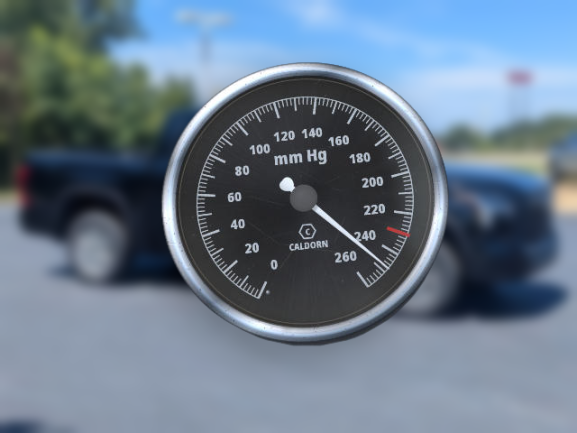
248,mmHg
